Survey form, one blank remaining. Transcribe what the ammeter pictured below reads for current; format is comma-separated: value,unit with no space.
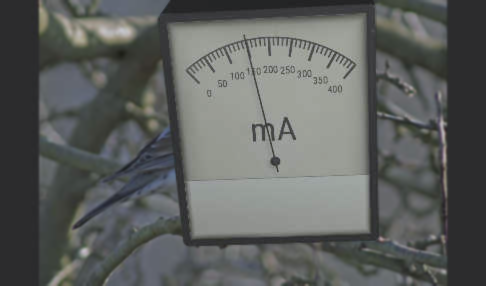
150,mA
